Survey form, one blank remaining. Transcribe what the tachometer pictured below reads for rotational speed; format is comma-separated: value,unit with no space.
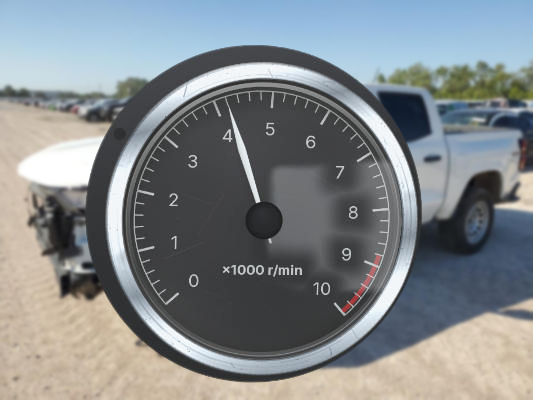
4200,rpm
